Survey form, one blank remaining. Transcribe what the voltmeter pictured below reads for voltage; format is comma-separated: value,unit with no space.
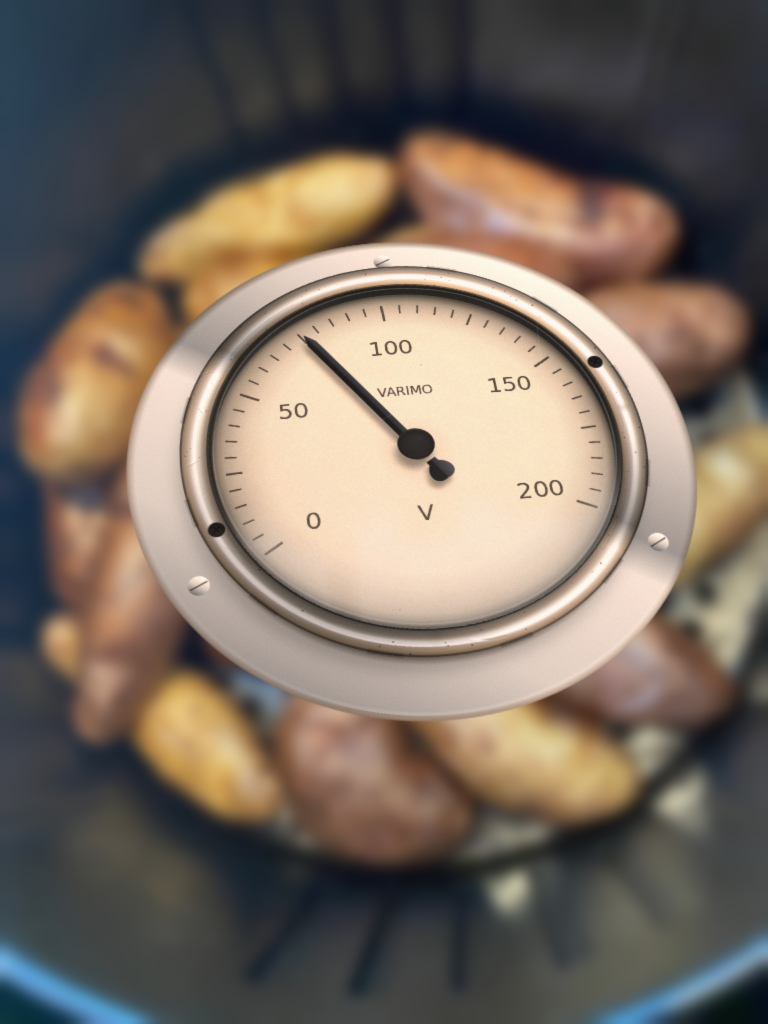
75,V
